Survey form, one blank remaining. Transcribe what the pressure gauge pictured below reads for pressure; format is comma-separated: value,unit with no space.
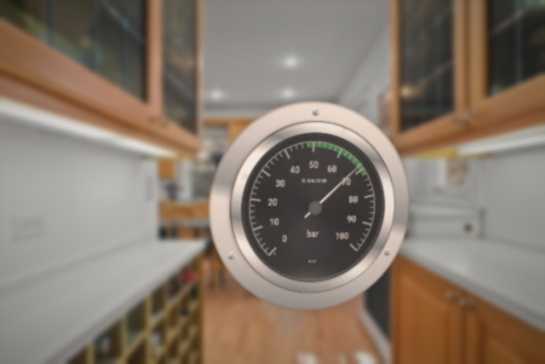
68,bar
